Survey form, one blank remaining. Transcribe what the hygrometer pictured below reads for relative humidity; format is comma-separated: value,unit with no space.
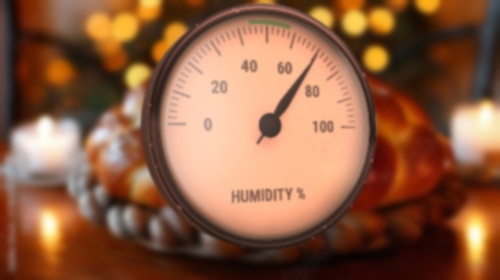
70,%
